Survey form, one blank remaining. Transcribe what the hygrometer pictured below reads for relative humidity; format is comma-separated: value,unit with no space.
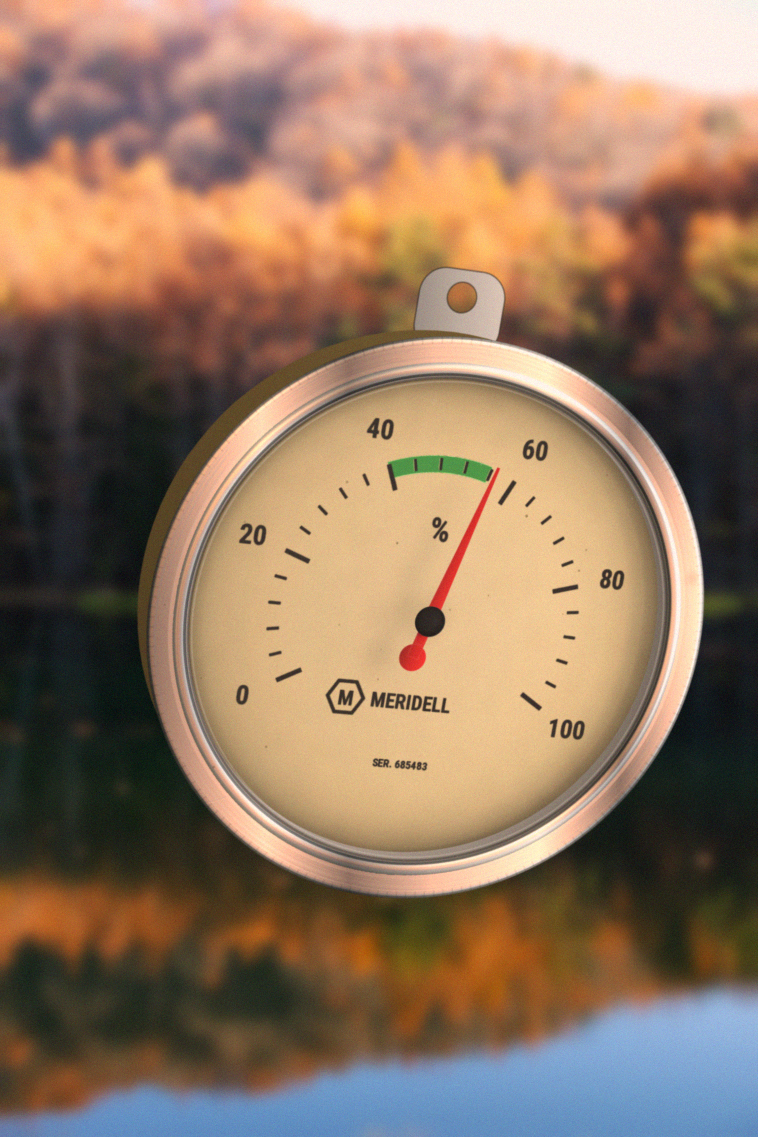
56,%
